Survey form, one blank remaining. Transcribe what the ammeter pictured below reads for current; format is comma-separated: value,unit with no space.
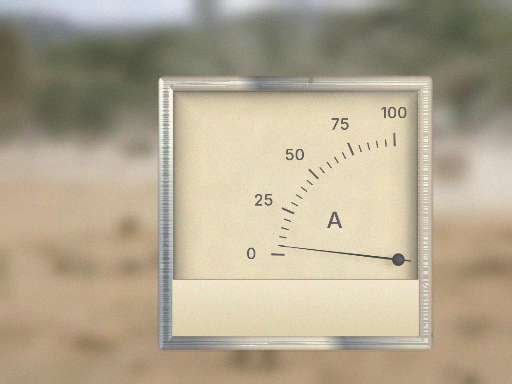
5,A
